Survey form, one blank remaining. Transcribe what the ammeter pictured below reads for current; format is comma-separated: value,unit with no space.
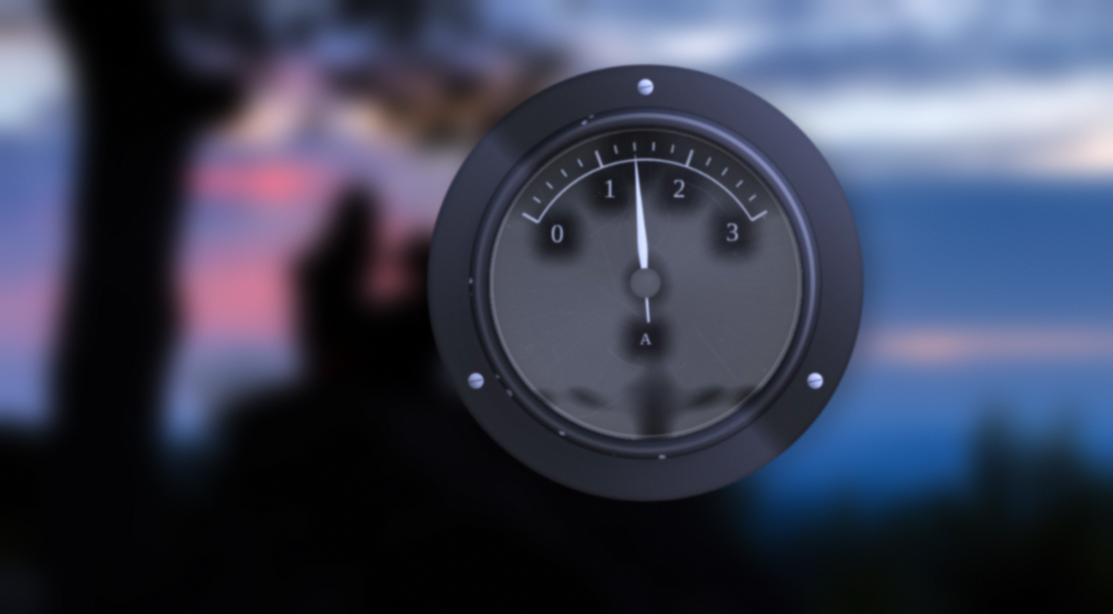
1.4,A
